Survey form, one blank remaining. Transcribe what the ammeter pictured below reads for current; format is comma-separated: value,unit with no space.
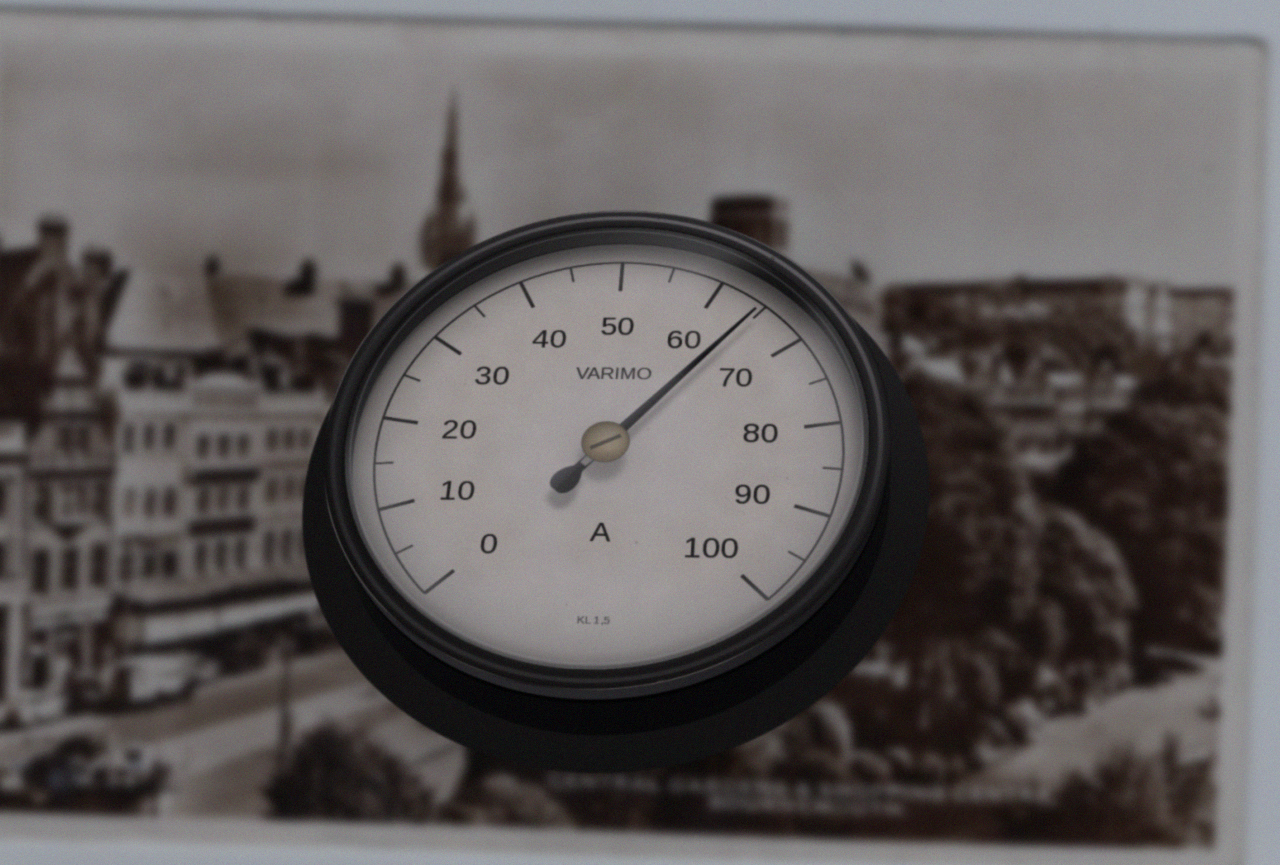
65,A
